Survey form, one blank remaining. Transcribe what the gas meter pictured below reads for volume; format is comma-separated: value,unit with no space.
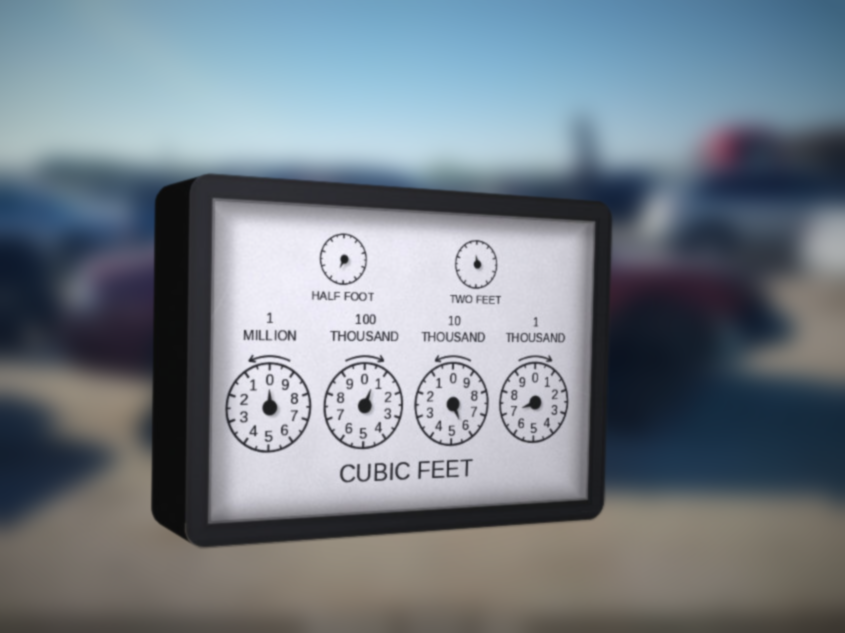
5700,ft³
